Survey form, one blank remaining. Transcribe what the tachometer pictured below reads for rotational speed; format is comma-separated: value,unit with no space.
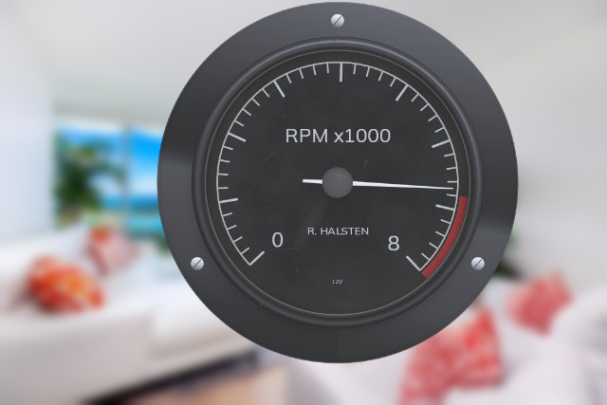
6700,rpm
